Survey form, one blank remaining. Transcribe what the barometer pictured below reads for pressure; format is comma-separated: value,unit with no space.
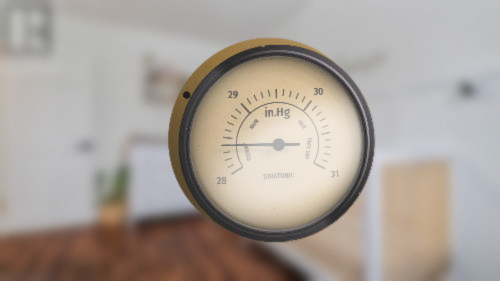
28.4,inHg
